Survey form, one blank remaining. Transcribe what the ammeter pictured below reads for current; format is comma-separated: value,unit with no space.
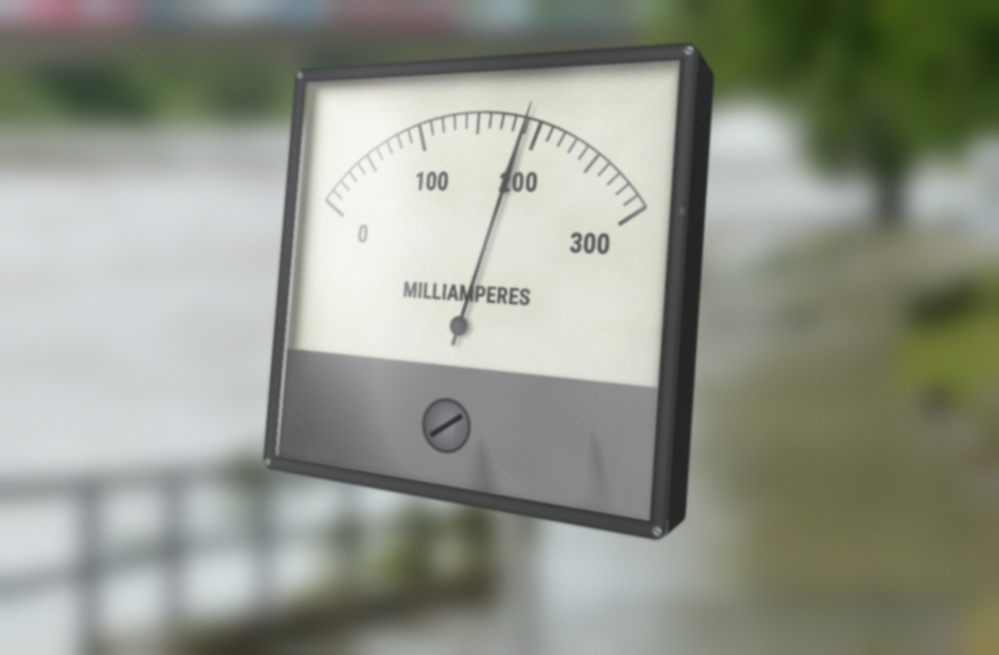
190,mA
